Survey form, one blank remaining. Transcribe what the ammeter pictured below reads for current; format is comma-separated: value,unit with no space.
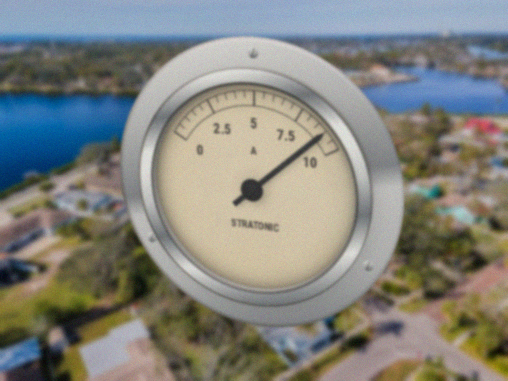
9,A
